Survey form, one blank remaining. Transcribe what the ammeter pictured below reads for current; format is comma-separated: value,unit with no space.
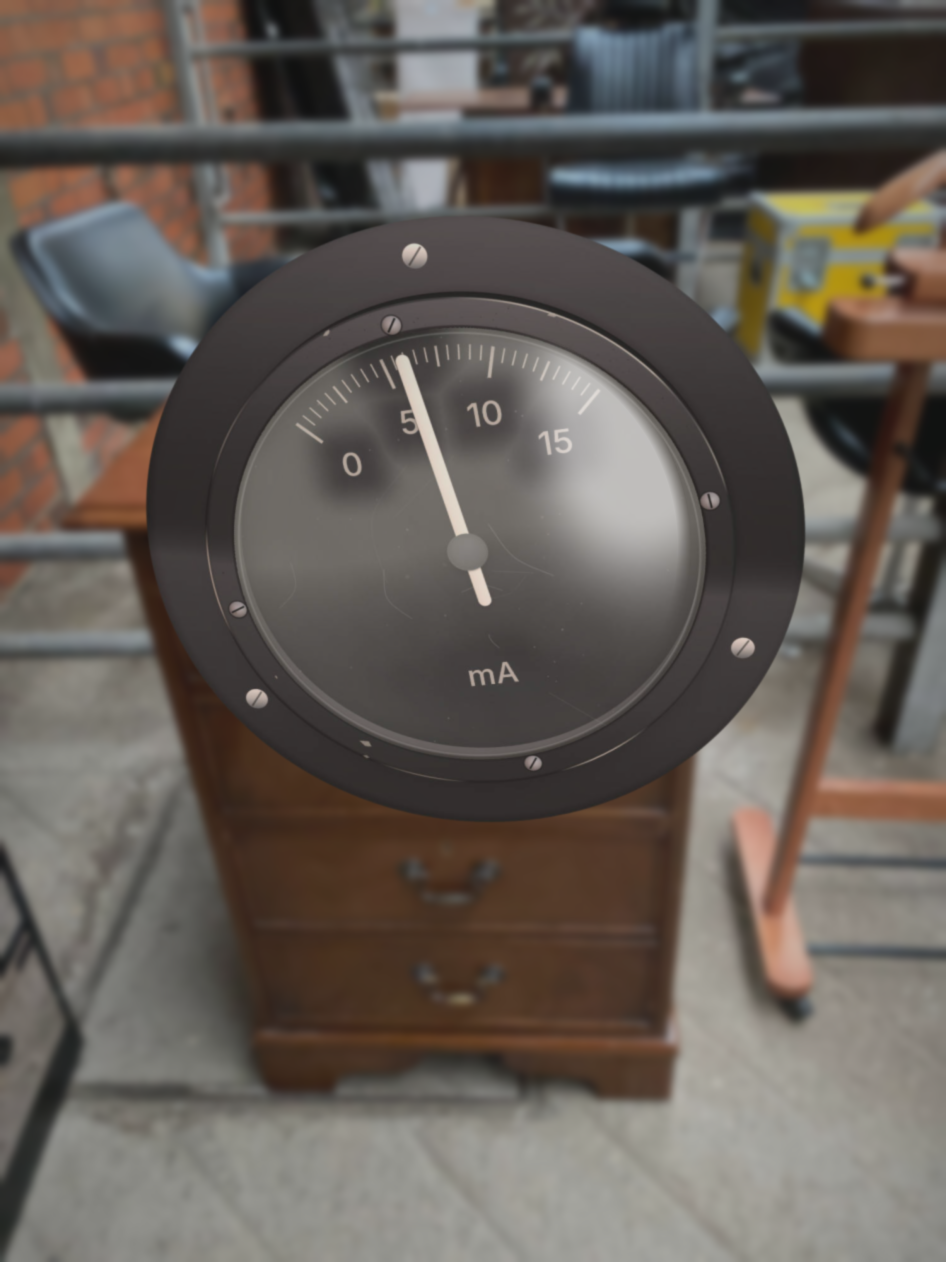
6,mA
